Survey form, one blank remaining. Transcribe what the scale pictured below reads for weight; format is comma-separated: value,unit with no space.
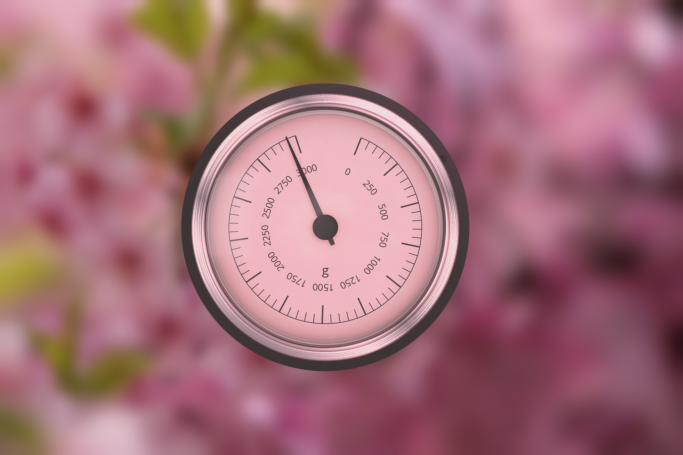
2950,g
